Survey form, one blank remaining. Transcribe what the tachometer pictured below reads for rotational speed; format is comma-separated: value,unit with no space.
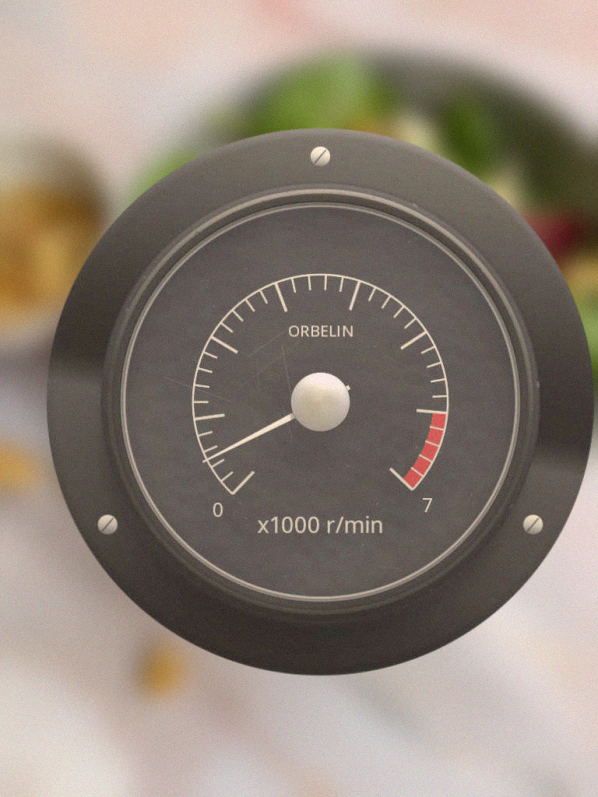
500,rpm
